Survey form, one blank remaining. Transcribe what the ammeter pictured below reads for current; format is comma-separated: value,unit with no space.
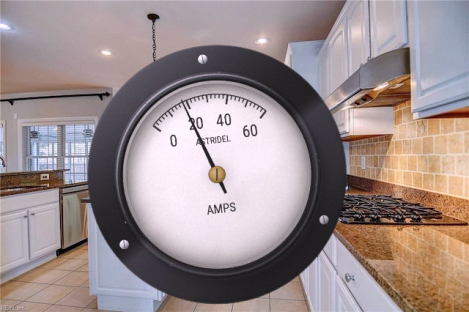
18,A
